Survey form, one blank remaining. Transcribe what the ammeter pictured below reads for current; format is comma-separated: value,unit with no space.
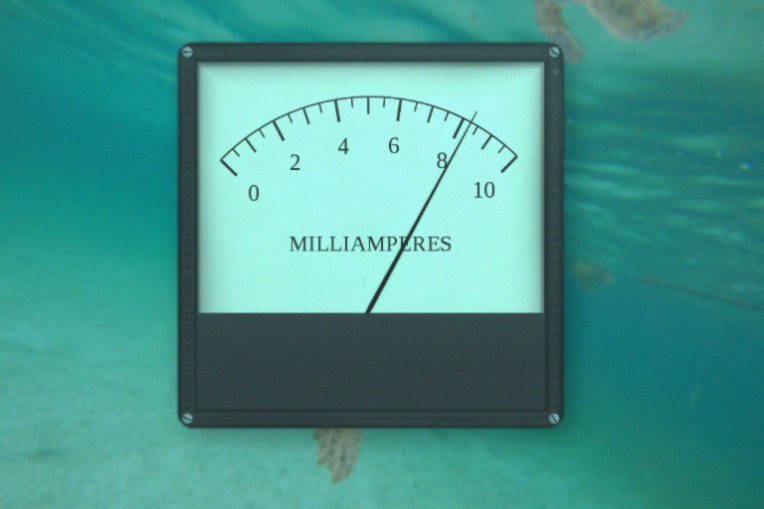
8.25,mA
